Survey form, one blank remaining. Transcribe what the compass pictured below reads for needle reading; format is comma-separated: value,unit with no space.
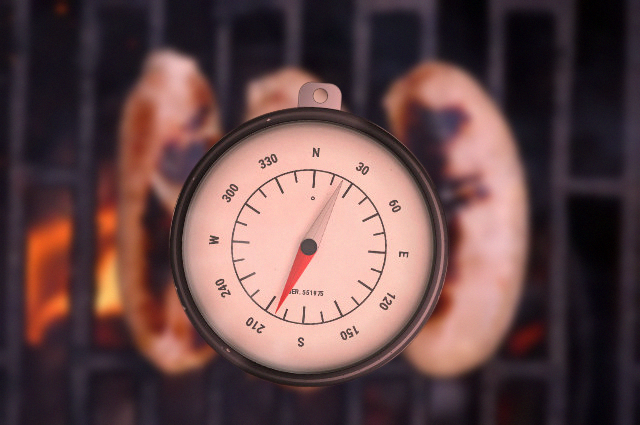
202.5,°
